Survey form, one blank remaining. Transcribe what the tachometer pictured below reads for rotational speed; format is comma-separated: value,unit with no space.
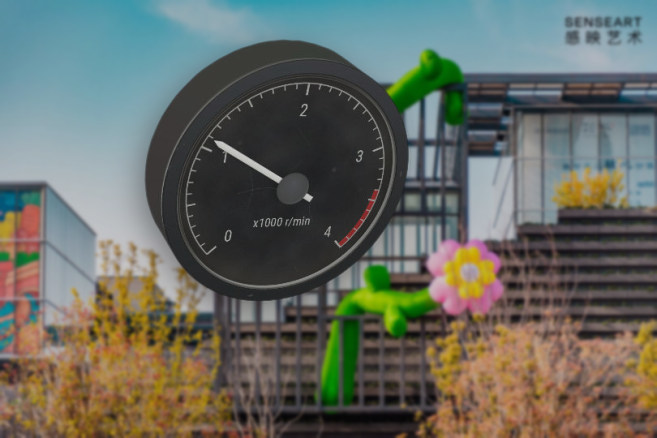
1100,rpm
